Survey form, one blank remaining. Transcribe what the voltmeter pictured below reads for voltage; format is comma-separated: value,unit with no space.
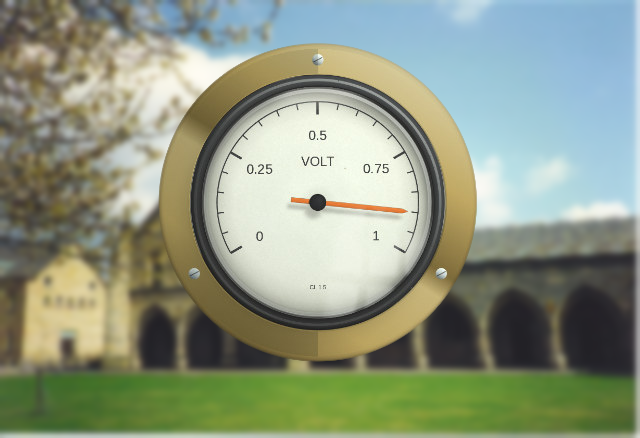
0.9,V
